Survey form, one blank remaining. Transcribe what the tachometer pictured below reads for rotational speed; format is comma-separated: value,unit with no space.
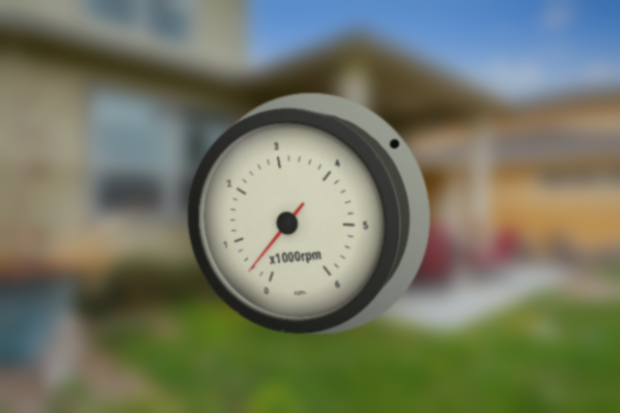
400,rpm
